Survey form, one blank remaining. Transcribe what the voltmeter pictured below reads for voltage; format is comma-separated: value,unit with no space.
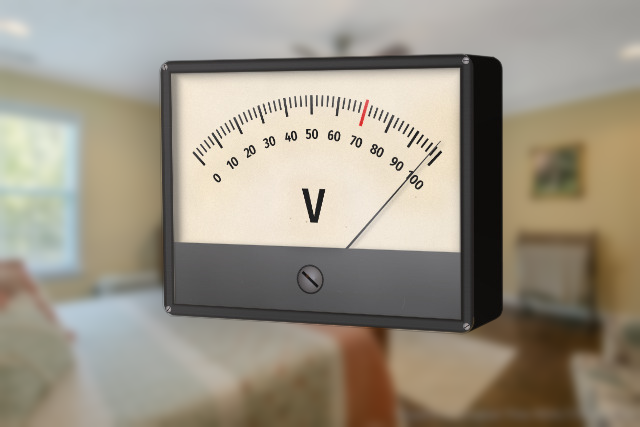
98,V
